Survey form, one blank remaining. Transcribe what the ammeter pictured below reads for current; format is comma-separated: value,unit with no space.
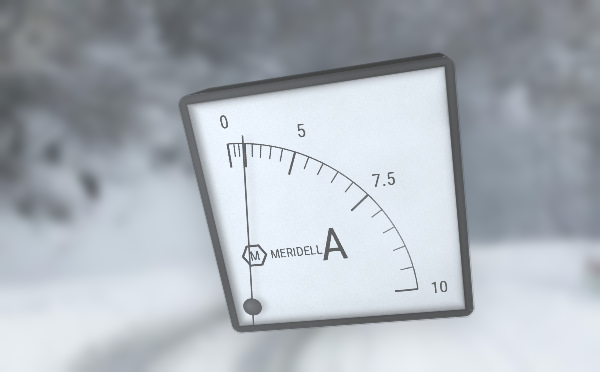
2.5,A
